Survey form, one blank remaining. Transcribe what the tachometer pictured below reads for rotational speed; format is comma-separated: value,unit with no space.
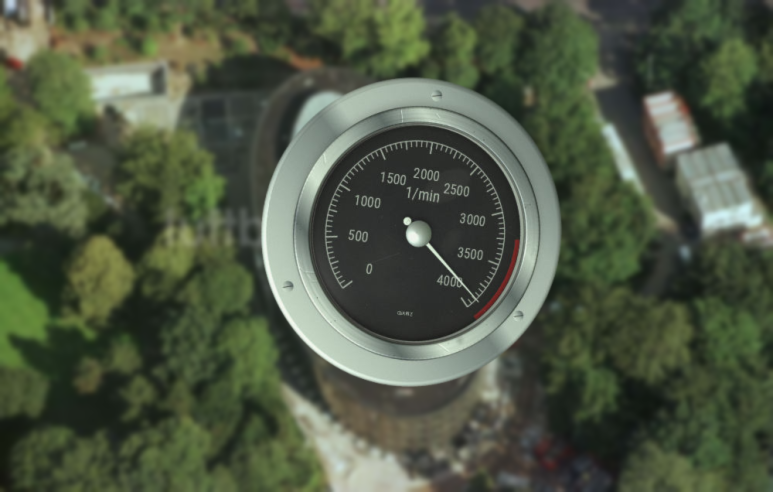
3900,rpm
